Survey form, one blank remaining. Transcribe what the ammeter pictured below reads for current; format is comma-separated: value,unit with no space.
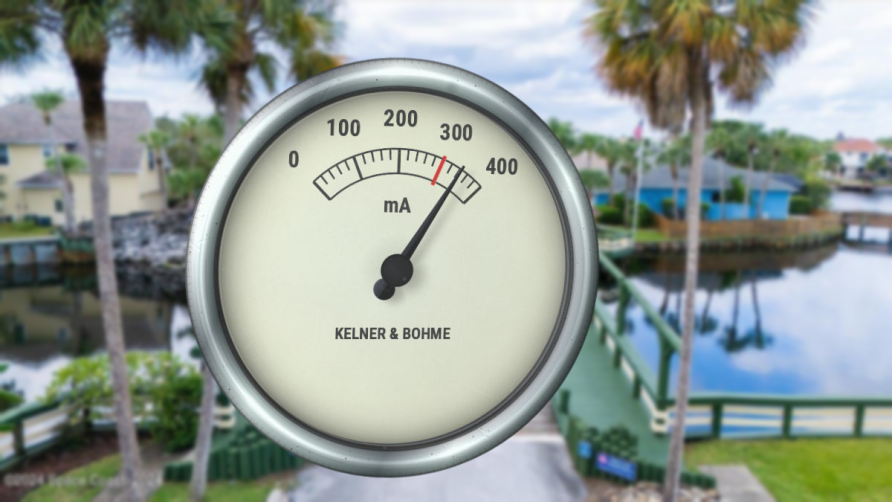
340,mA
